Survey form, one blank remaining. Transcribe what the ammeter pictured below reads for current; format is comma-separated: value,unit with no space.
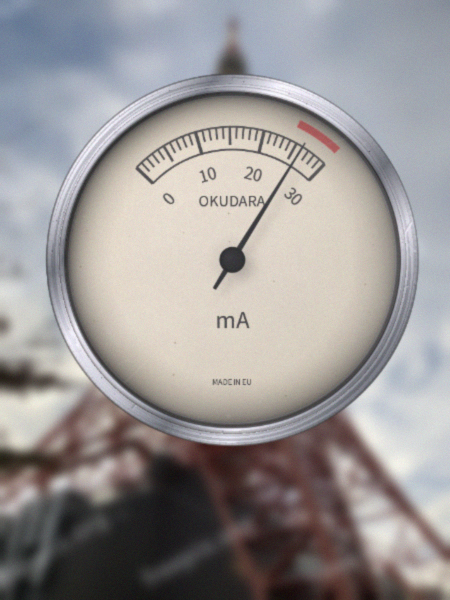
26,mA
